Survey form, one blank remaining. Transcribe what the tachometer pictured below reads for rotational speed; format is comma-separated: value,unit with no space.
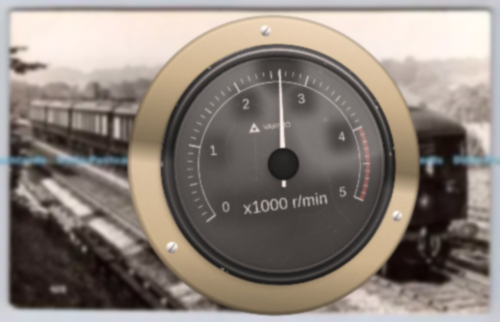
2600,rpm
